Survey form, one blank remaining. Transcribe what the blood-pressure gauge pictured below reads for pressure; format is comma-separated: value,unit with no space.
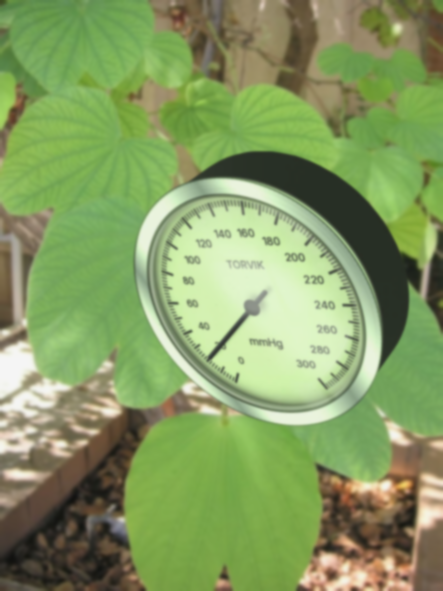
20,mmHg
